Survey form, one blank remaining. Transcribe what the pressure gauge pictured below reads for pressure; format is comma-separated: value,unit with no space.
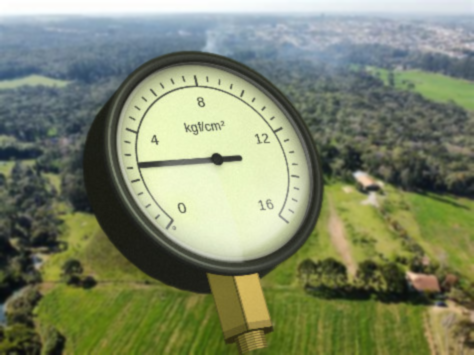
2.5,kg/cm²
